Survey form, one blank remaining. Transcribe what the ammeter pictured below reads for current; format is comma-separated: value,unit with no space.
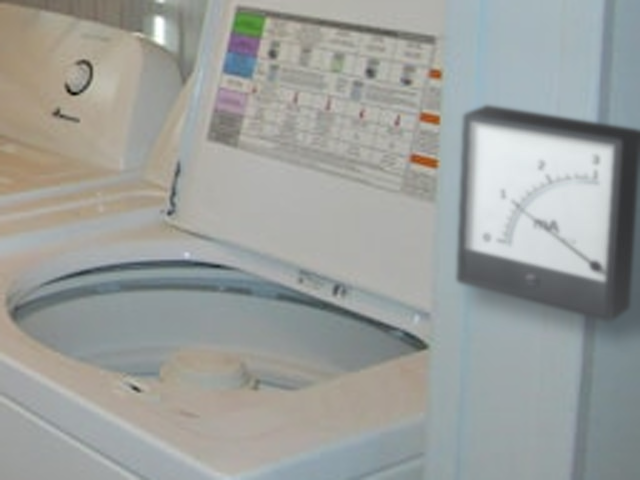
1,mA
